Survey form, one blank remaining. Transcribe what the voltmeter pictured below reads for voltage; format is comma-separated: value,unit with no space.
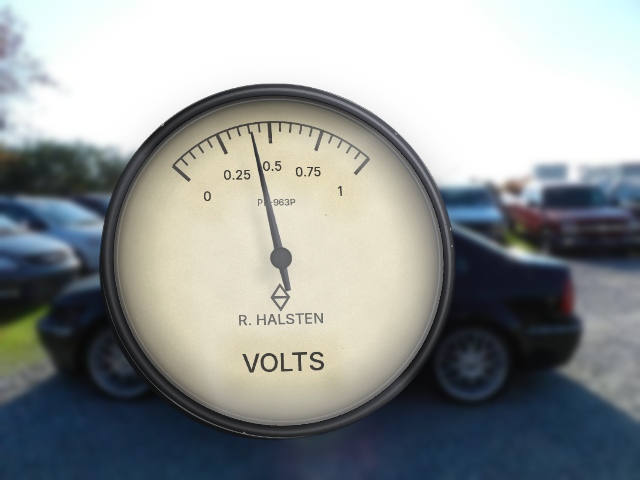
0.4,V
